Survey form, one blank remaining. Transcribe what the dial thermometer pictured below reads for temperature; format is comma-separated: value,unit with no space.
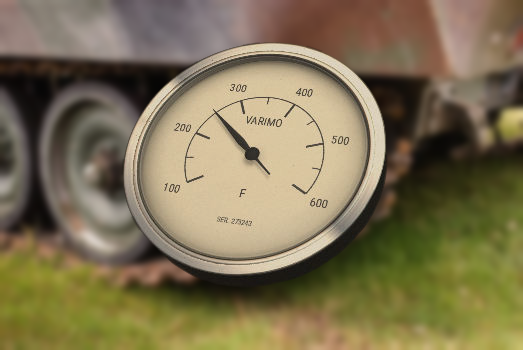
250,°F
